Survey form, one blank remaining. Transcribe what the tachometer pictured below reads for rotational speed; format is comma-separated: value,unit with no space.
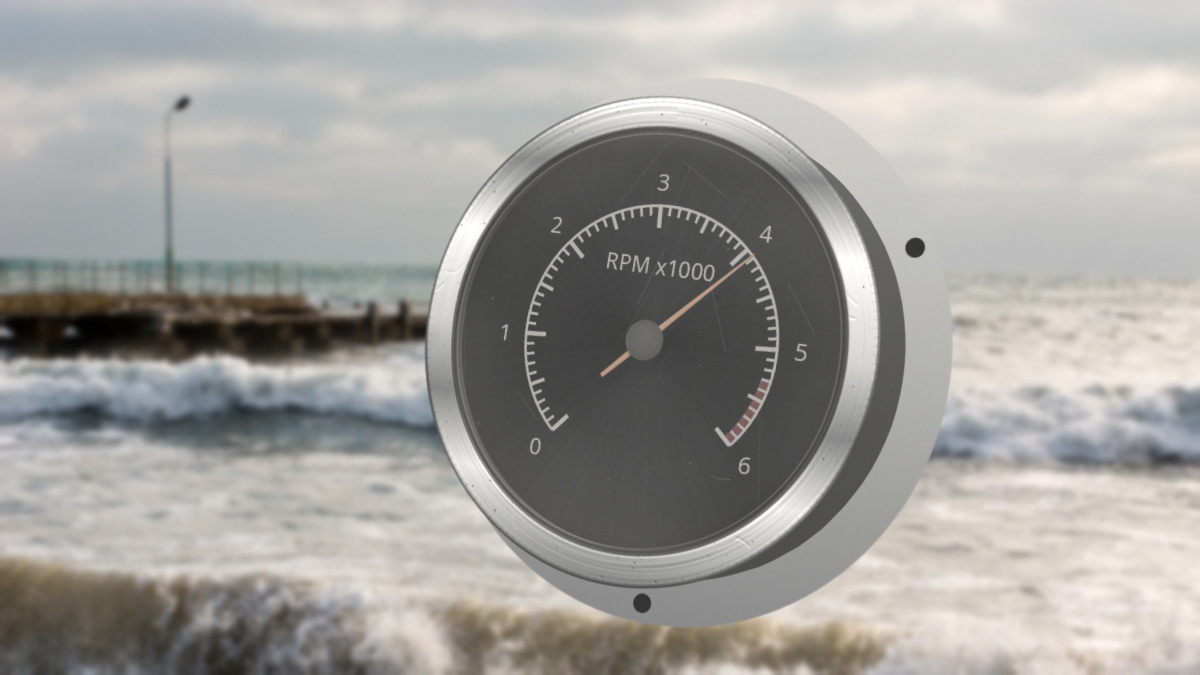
4100,rpm
